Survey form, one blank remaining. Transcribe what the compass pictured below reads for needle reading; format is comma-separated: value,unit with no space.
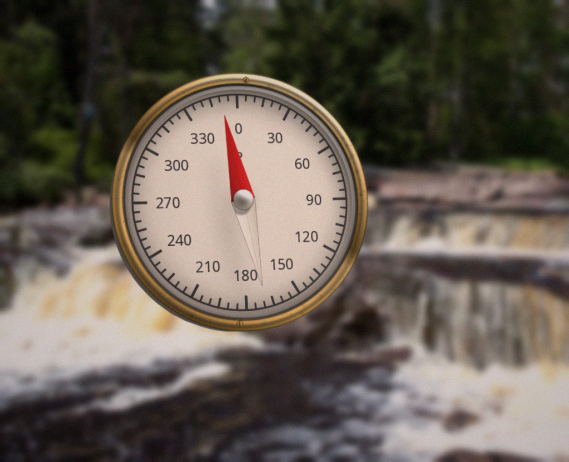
350,°
